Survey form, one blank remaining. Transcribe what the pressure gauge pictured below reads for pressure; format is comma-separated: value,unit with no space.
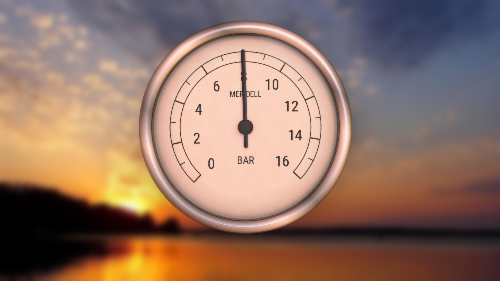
8,bar
